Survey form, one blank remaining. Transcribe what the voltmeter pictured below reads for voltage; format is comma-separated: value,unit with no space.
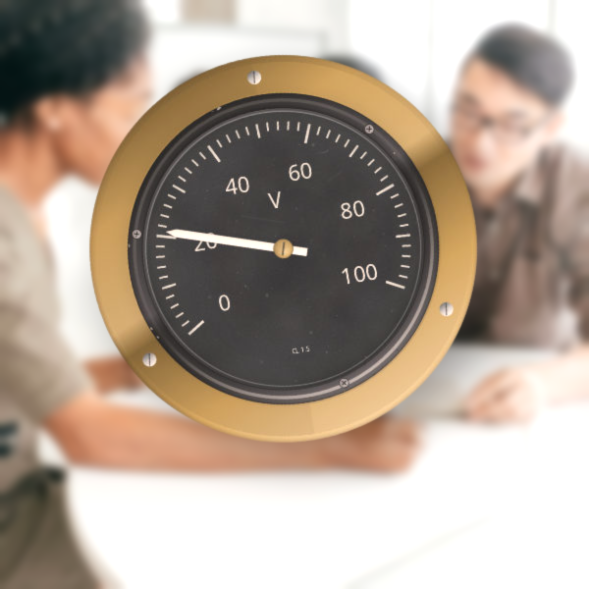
21,V
